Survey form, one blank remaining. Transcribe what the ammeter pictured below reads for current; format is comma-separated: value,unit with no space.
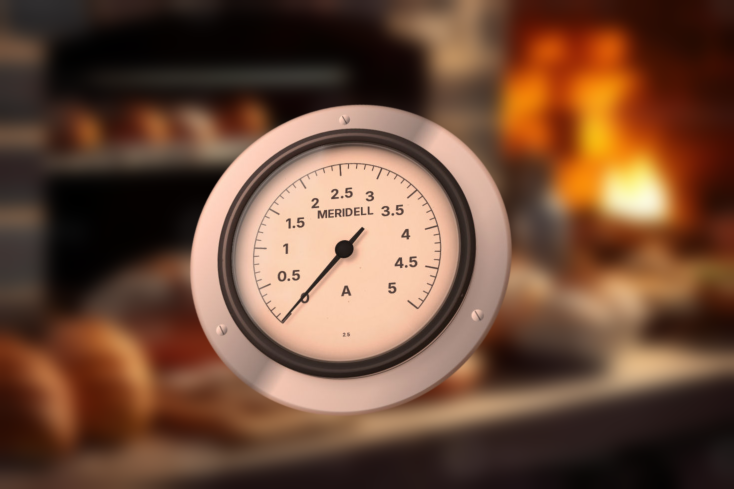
0,A
